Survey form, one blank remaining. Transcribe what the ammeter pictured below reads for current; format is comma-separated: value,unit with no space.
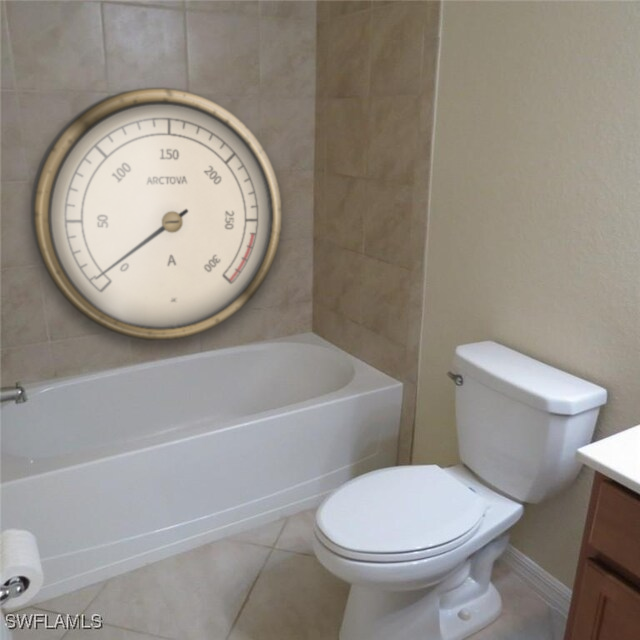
10,A
